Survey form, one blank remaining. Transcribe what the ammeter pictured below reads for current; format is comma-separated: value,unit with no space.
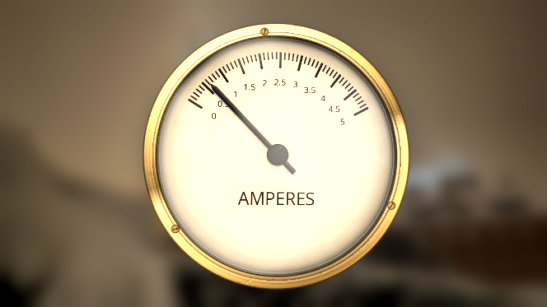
0.6,A
